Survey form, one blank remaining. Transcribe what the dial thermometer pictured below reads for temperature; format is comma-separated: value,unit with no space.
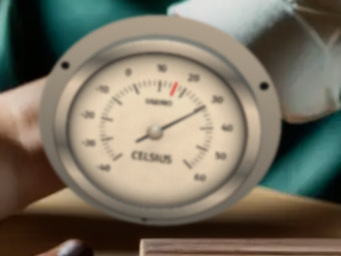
30,°C
